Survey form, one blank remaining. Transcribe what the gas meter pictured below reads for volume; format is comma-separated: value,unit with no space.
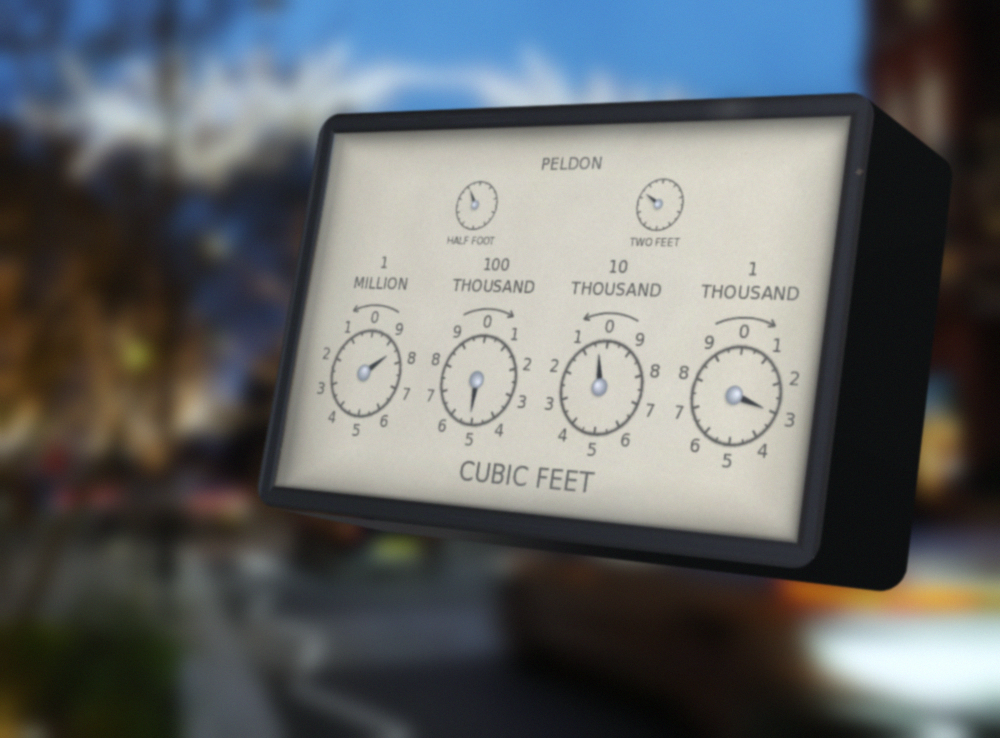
850300,ft³
